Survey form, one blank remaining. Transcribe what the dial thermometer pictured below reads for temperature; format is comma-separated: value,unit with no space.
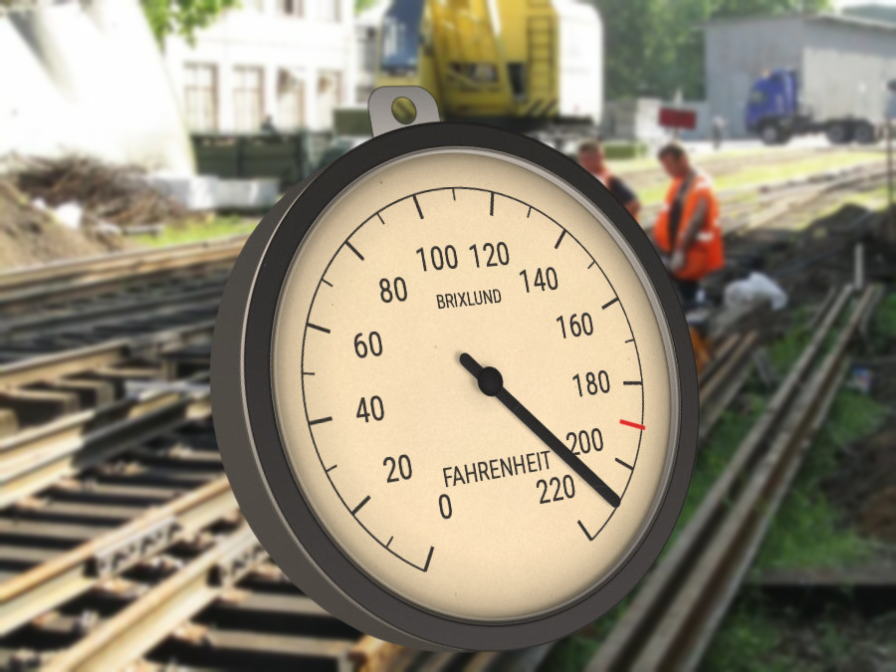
210,°F
